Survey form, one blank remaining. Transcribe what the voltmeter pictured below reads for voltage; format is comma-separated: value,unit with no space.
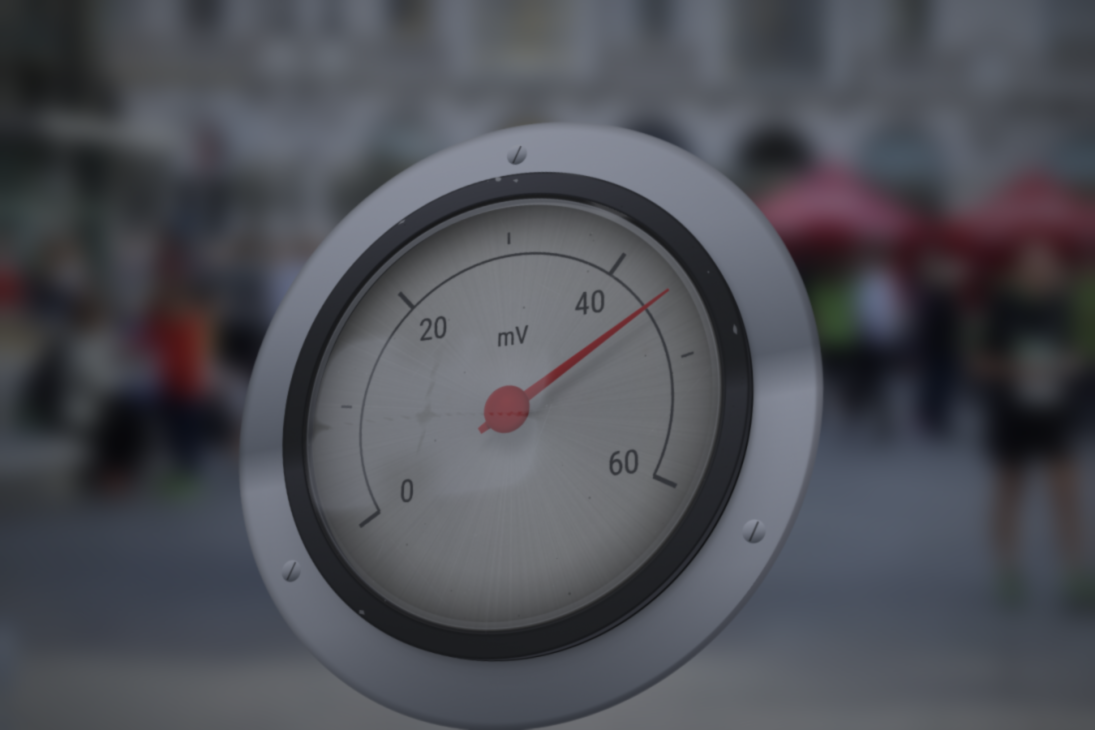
45,mV
